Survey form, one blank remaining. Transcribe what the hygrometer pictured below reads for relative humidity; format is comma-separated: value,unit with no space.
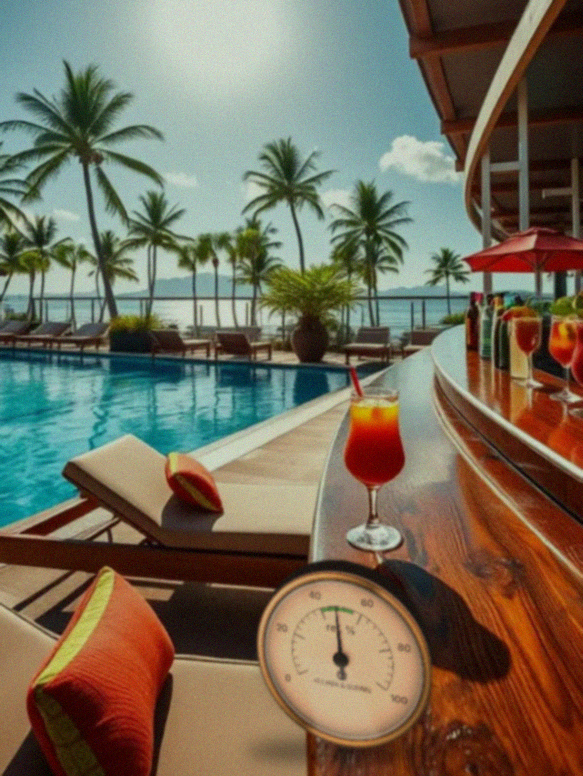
48,%
